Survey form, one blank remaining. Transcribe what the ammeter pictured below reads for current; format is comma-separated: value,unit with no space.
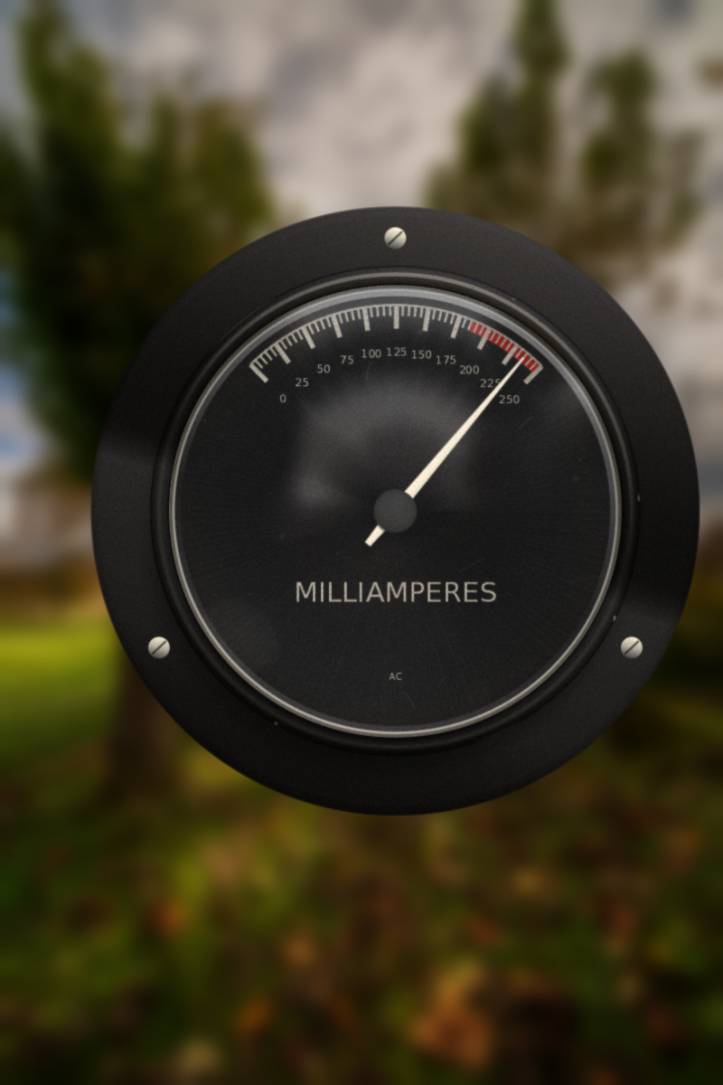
235,mA
